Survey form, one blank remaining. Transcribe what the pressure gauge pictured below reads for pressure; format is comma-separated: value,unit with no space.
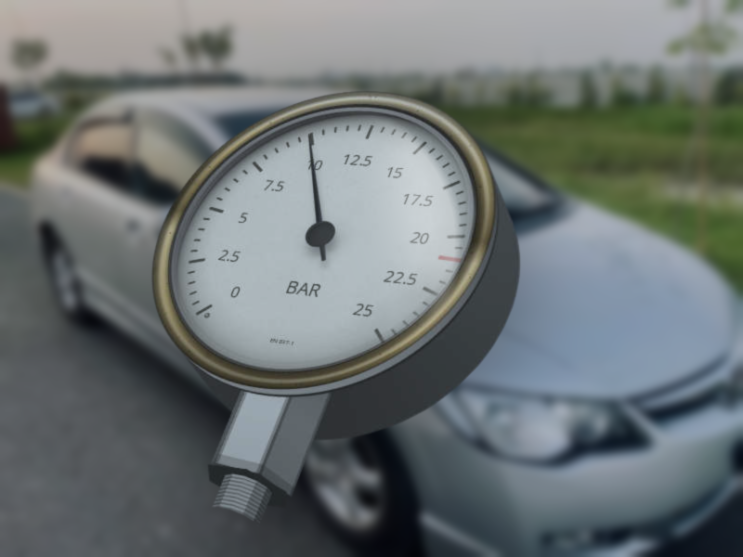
10,bar
